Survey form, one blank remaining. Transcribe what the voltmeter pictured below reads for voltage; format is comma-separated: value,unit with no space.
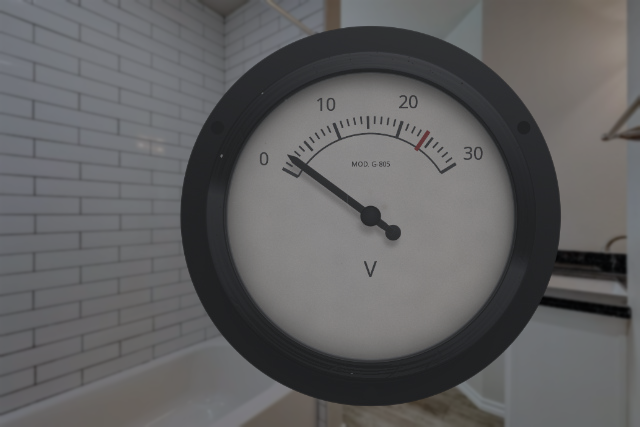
2,V
